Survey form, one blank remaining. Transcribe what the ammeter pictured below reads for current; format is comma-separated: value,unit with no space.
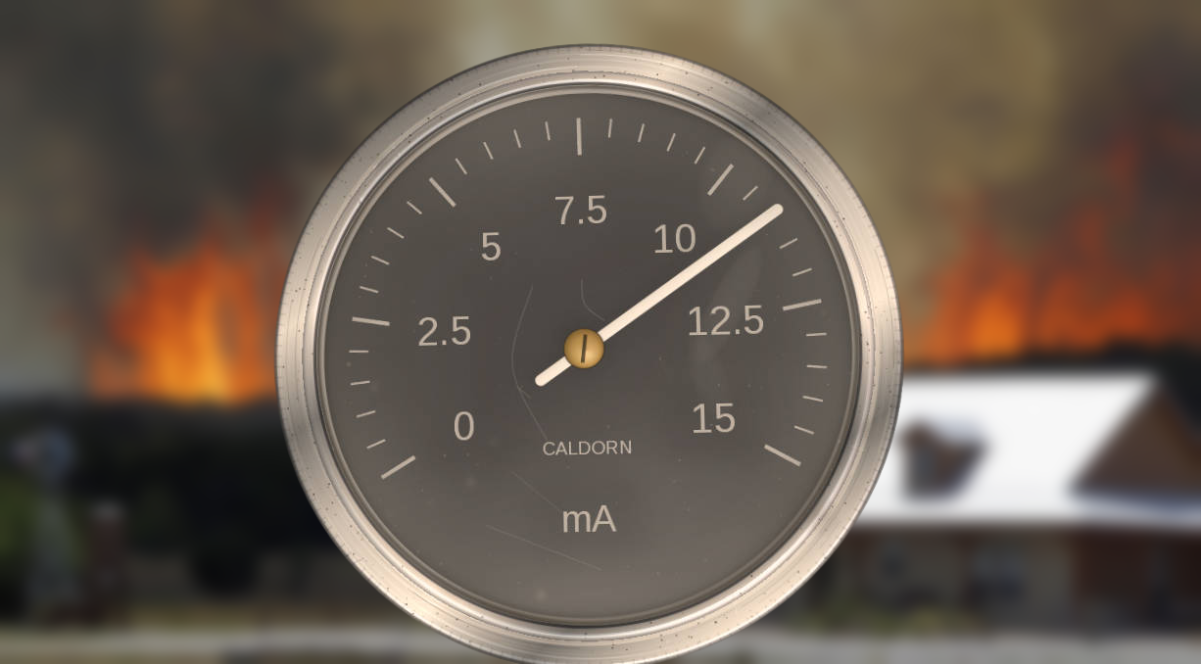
11,mA
